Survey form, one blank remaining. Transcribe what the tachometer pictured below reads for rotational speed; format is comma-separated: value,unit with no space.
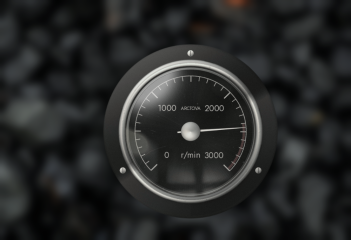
2450,rpm
